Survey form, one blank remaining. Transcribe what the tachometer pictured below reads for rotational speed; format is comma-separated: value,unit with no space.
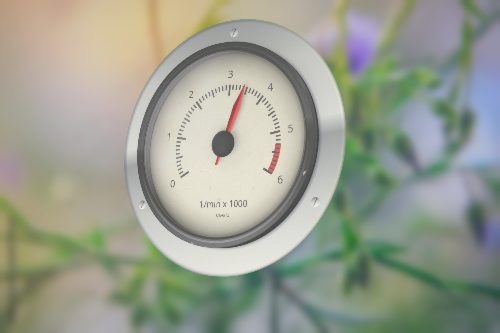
3500,rpm
